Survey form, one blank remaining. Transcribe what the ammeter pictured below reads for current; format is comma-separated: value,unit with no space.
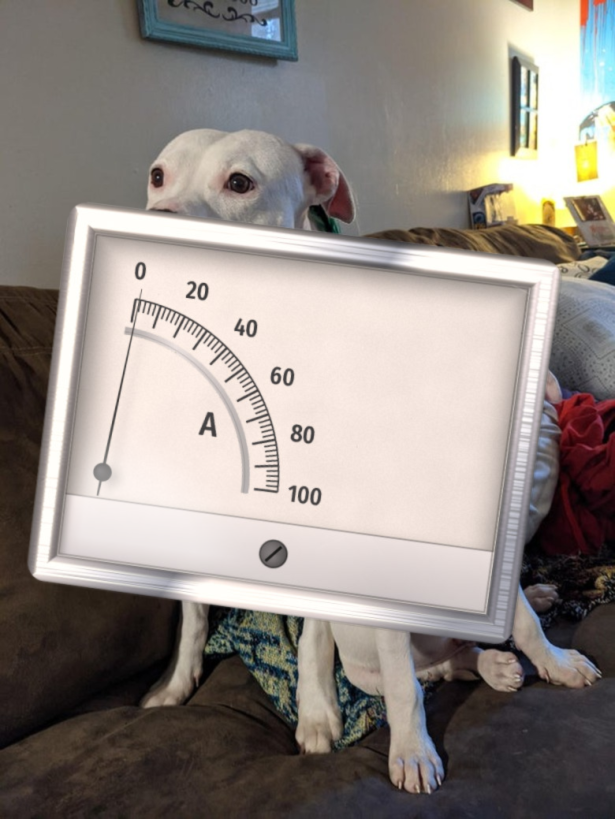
2,A
